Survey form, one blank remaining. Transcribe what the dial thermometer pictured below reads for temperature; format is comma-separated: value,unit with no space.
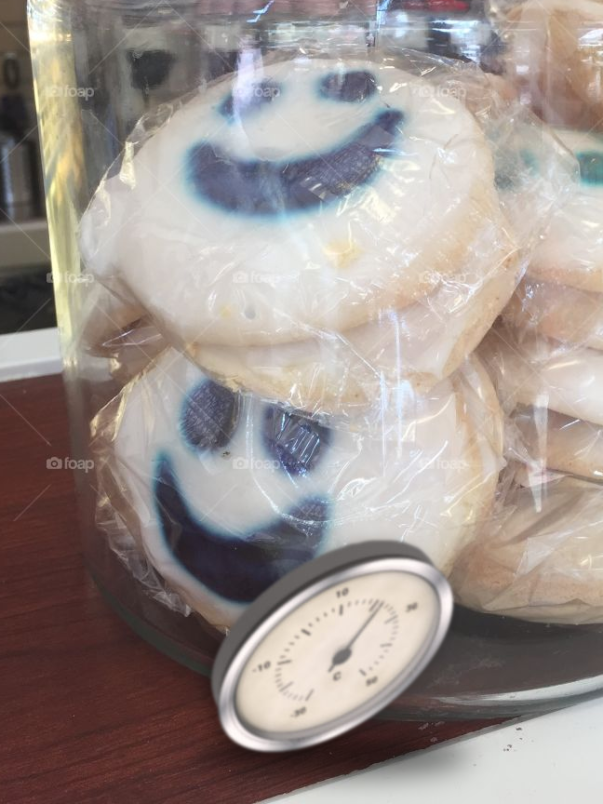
20,°C
